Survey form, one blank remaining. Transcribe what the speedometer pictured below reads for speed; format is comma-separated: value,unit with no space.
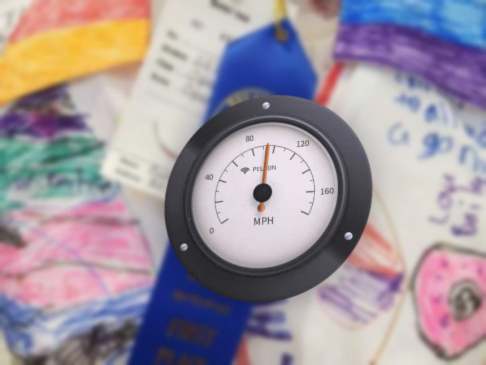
95,mph
